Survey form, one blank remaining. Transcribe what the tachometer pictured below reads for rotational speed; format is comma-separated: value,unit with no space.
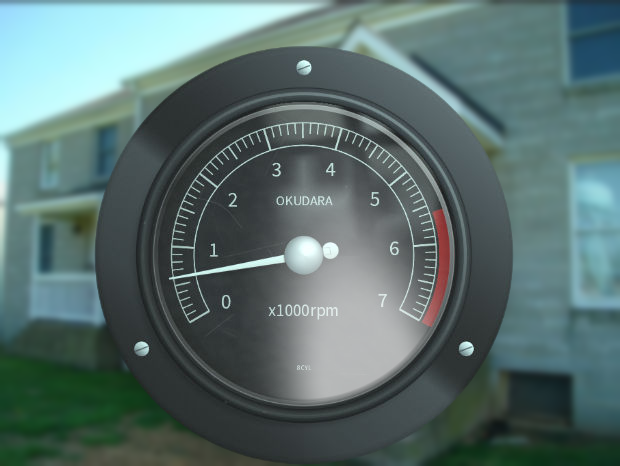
600,rpm
